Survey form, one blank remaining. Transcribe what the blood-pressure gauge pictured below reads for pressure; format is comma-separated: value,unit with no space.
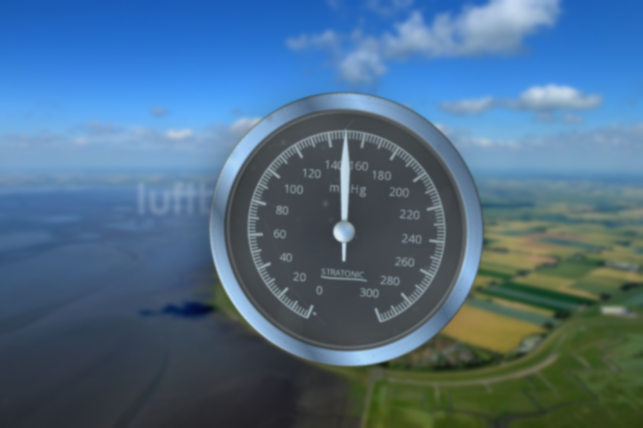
150,mmHg
